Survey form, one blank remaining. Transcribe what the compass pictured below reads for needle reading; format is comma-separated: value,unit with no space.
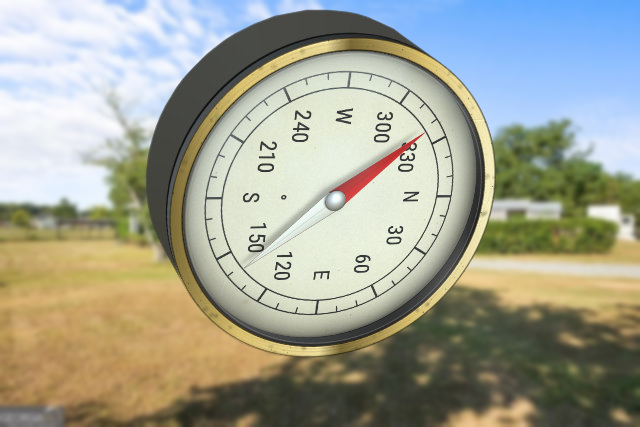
320,°
